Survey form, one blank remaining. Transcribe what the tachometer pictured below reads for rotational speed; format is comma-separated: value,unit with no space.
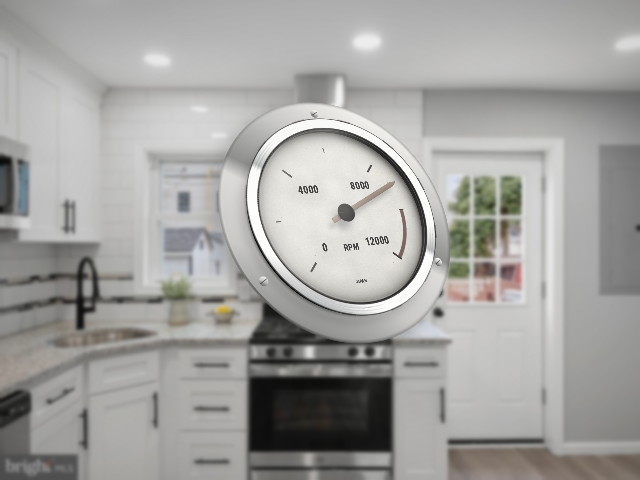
9000,rpm
